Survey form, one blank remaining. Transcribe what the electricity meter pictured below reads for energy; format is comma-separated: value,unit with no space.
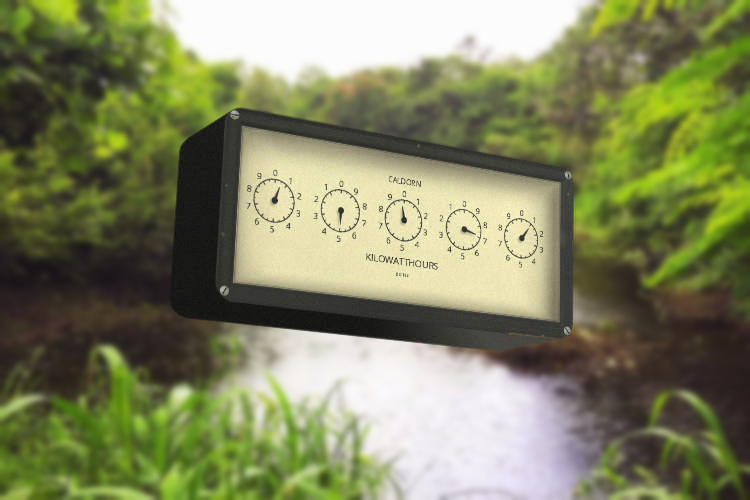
4971,kWh
